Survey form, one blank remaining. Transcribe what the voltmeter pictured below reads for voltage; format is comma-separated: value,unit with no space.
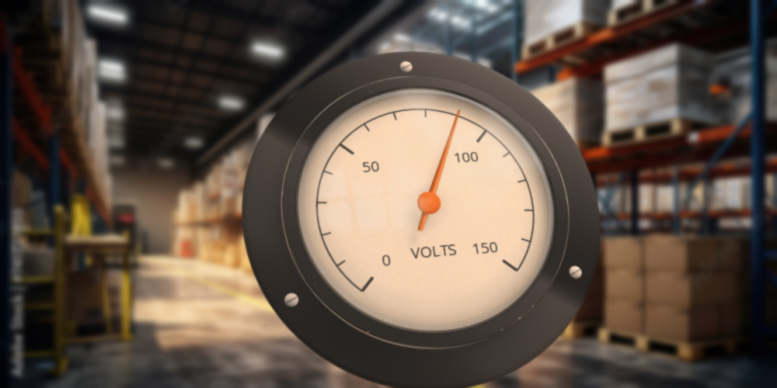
90,V
